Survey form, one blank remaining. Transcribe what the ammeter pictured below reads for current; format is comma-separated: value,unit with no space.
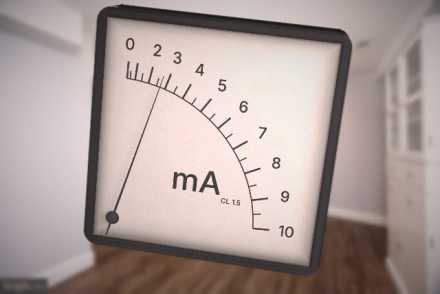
2.75,mA
